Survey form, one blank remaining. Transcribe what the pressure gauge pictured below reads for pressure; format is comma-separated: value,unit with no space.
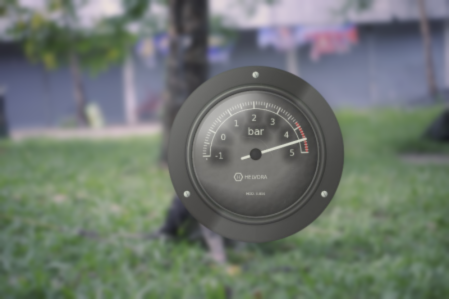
4.5,bar
